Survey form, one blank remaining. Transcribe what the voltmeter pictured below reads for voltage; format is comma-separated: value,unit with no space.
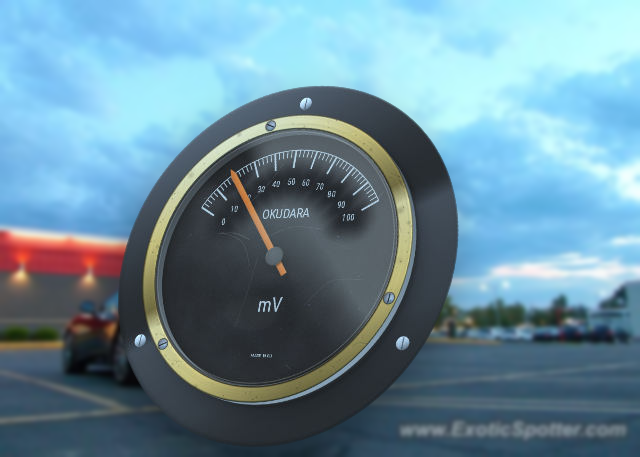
20,mV
